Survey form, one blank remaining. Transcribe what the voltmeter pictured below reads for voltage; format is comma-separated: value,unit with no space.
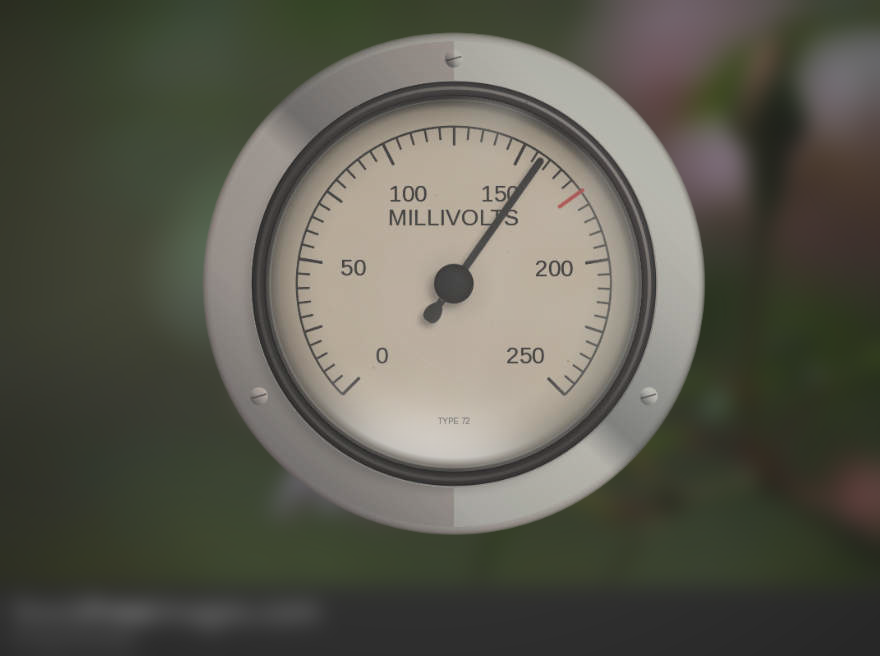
157.5,mV
